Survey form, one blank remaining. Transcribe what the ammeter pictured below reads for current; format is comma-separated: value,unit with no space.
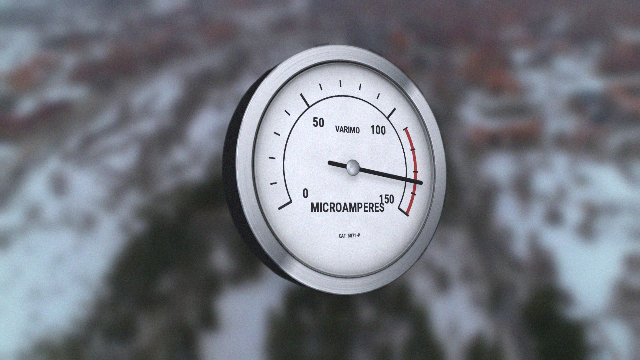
135,µA
